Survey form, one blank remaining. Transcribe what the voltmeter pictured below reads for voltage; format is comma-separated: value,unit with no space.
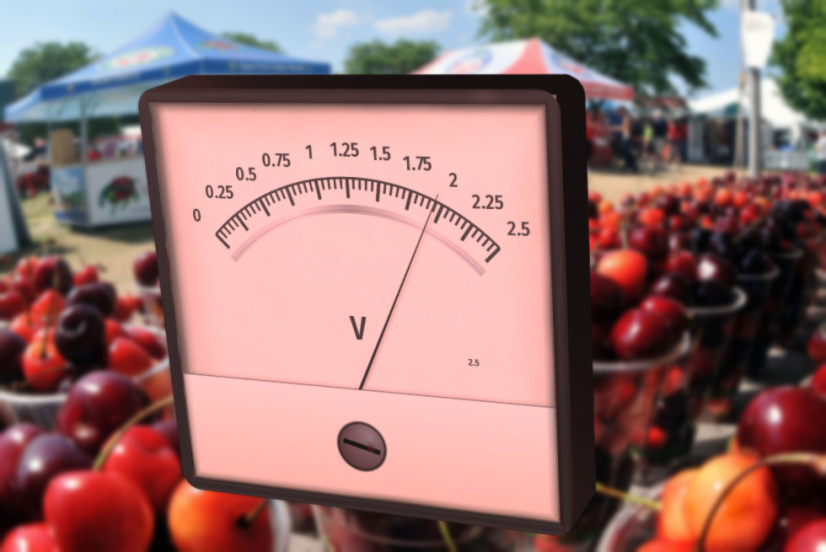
1.95,V
